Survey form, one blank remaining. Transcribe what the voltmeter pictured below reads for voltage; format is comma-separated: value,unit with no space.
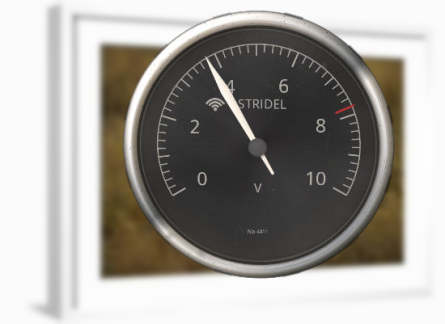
3.8,V
